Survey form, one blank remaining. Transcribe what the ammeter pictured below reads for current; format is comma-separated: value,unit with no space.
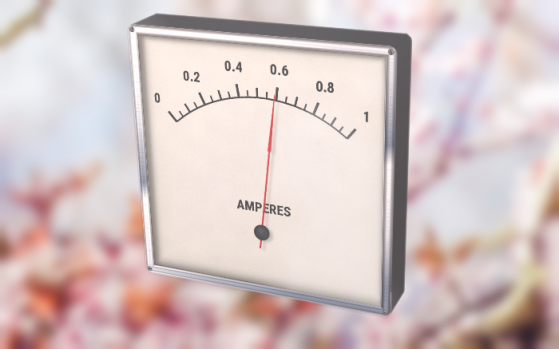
0.6,A
